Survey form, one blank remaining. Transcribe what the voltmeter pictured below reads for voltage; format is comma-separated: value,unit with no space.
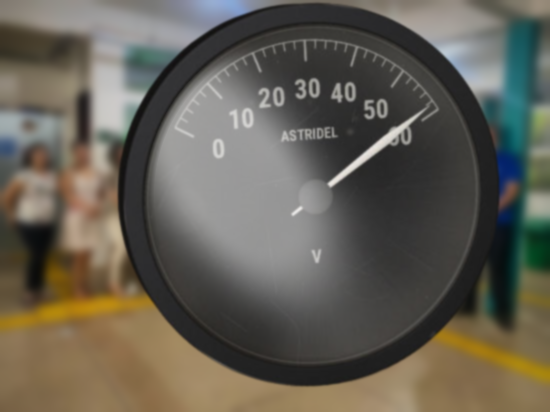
58,V
